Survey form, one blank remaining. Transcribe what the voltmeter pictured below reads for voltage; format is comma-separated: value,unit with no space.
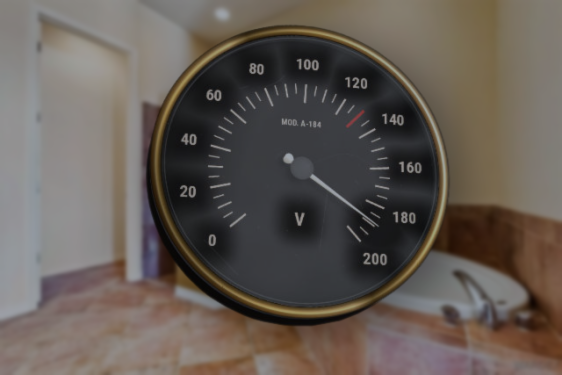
190,V
